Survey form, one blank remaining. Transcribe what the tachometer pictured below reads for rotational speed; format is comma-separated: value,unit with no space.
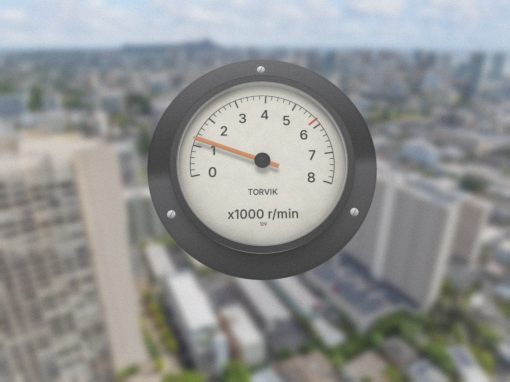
1200,rpm
